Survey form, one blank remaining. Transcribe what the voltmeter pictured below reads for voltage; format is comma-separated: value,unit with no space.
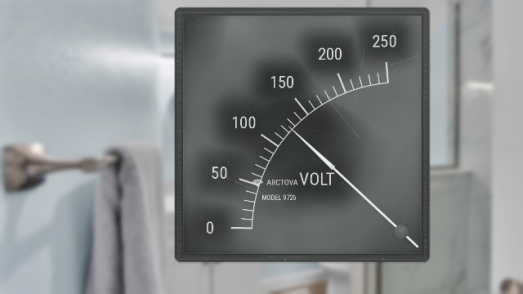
125,V
